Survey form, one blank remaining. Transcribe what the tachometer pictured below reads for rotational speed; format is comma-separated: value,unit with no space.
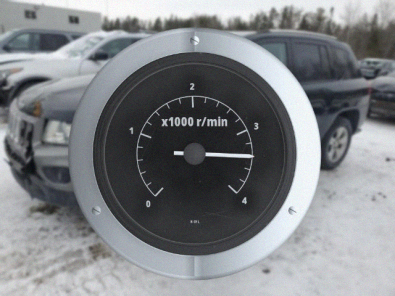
3400,rpm
